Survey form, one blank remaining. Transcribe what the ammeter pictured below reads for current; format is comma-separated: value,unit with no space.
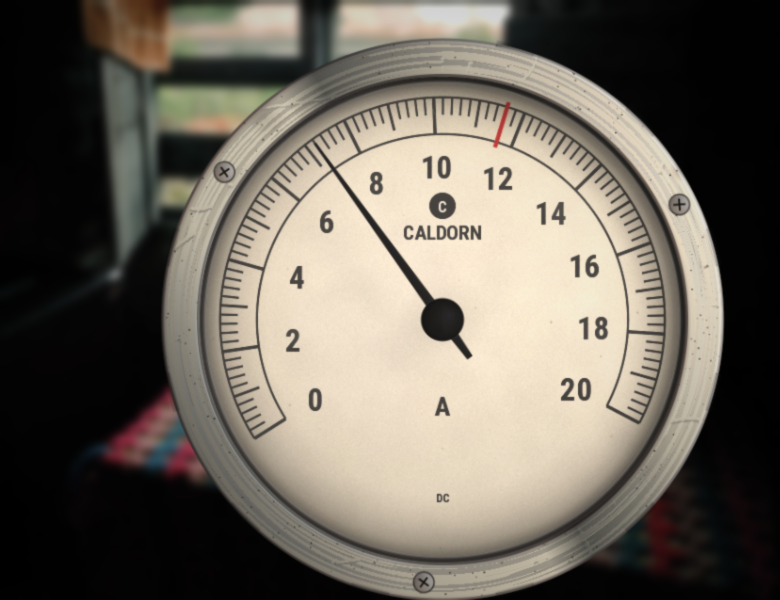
7.2,A
